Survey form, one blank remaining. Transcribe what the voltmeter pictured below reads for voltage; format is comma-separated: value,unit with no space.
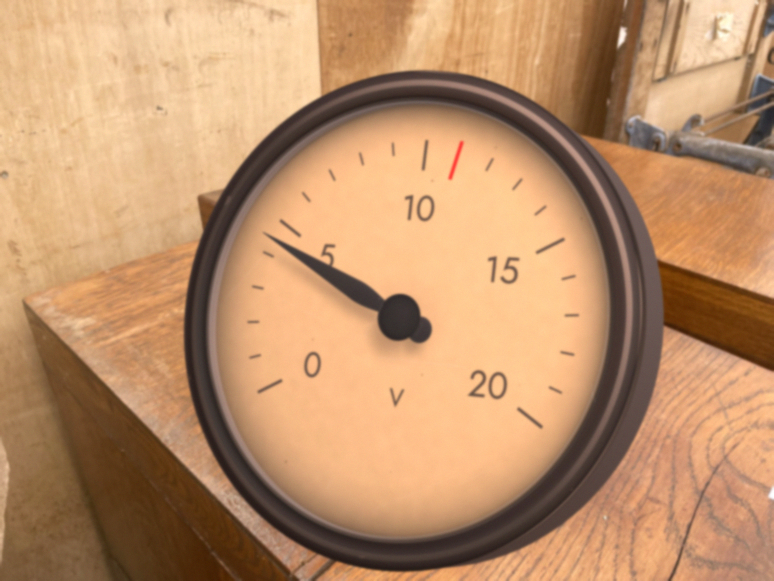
4.5,V
